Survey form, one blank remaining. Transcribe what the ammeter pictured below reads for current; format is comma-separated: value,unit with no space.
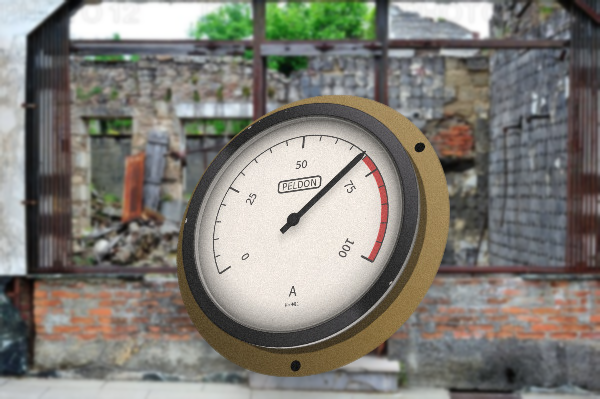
70,A
